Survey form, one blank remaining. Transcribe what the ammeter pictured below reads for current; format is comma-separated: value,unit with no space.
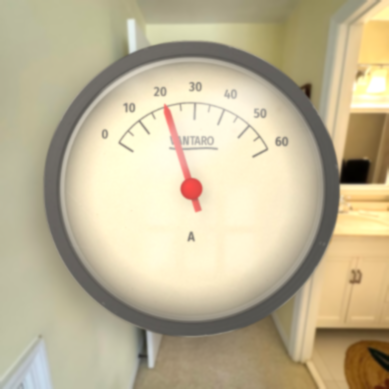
20,A
